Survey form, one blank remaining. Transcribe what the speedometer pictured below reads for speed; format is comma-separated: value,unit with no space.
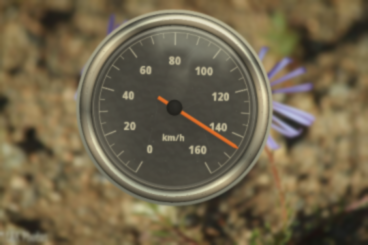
145,km/h
